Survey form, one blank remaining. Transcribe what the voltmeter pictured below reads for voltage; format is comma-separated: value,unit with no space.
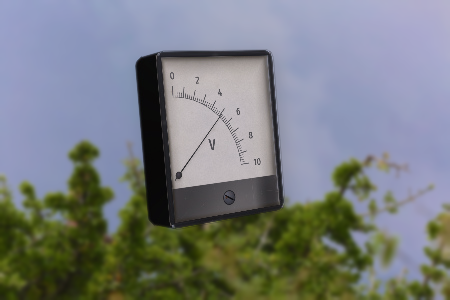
5,V
